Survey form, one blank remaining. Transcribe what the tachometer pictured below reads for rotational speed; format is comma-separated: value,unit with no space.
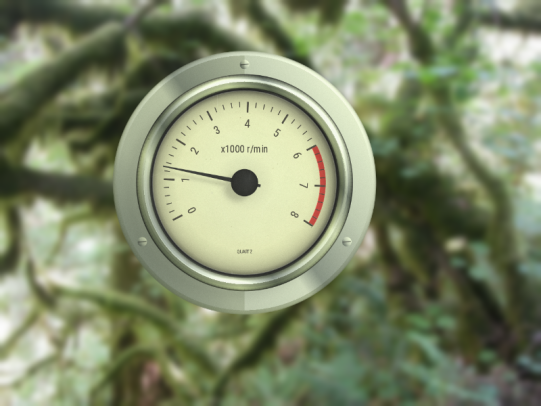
1300,rpm
